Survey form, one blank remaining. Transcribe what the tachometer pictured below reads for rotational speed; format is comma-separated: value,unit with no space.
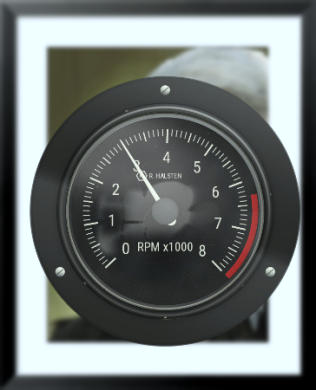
3000,rpm
